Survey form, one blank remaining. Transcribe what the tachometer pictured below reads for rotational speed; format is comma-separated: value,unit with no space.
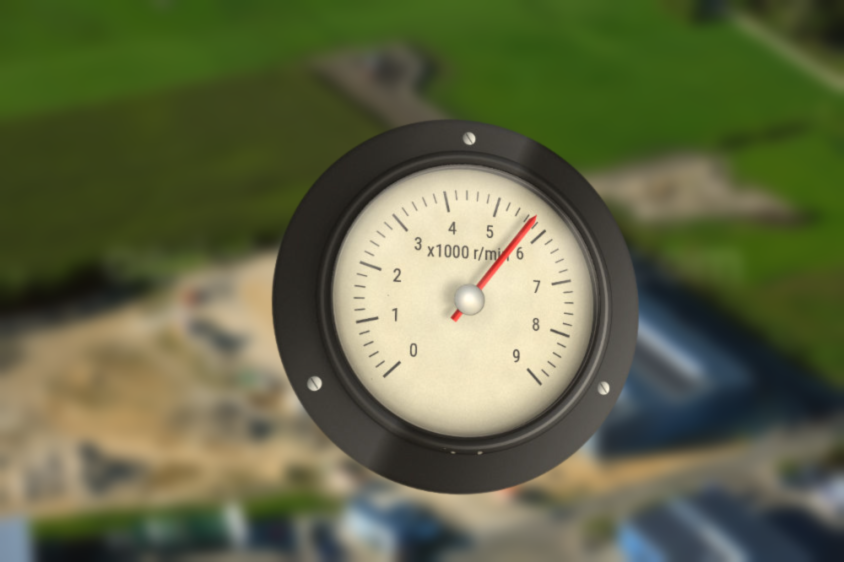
5700,rpm
